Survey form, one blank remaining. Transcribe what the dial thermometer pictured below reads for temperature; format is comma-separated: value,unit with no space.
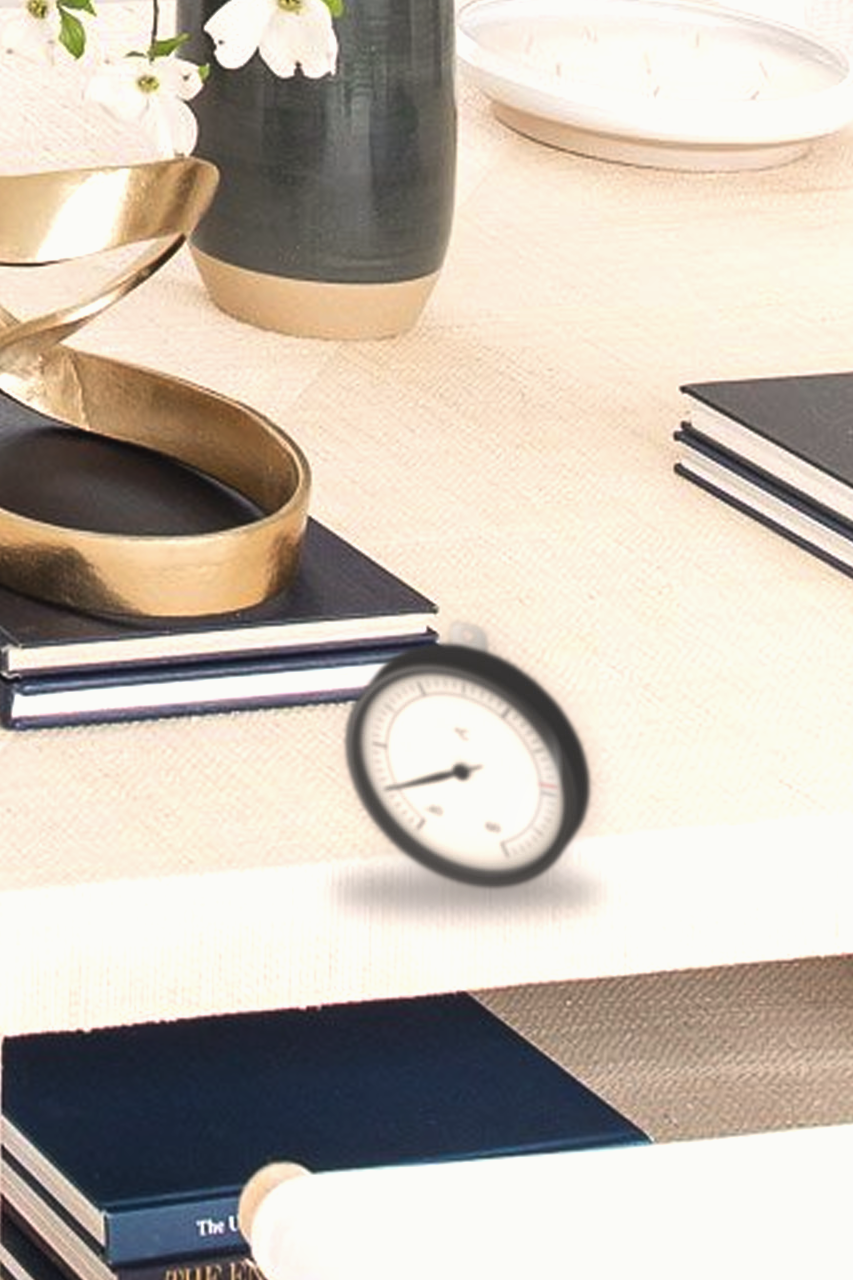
-30,°C
